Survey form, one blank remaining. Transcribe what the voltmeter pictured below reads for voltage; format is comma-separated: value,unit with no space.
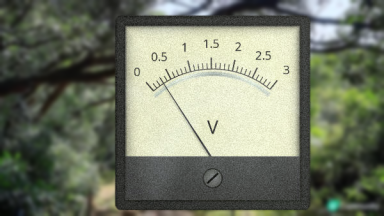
0.3,V
